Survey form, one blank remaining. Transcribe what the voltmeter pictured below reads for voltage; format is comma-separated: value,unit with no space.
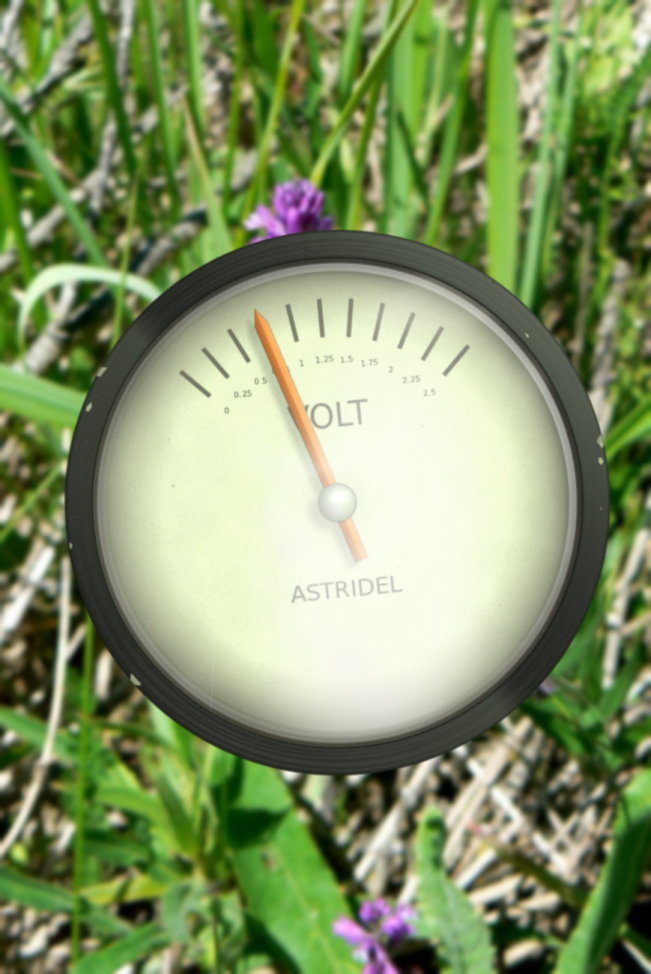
0.75,V
